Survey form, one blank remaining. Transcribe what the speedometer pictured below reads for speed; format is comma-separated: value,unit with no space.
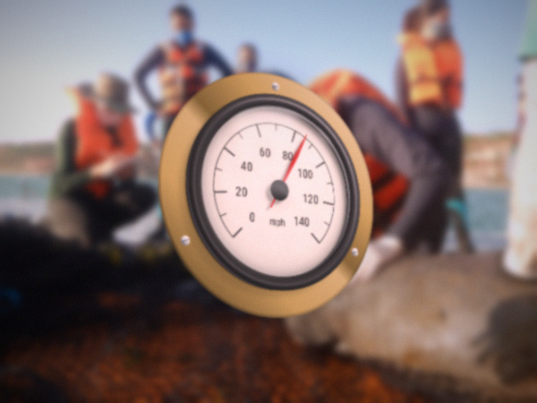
85,mph
